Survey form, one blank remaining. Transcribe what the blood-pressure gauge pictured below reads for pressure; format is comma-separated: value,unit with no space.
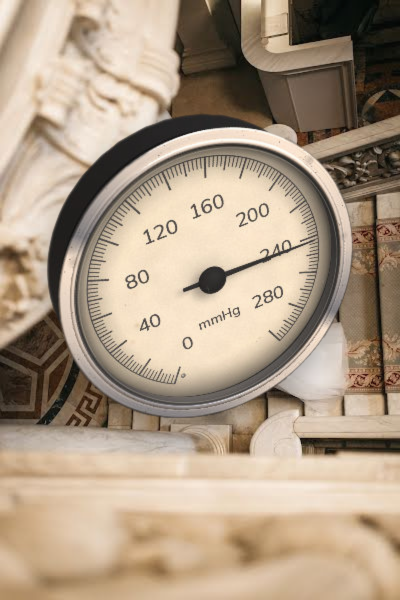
240,mmHg
